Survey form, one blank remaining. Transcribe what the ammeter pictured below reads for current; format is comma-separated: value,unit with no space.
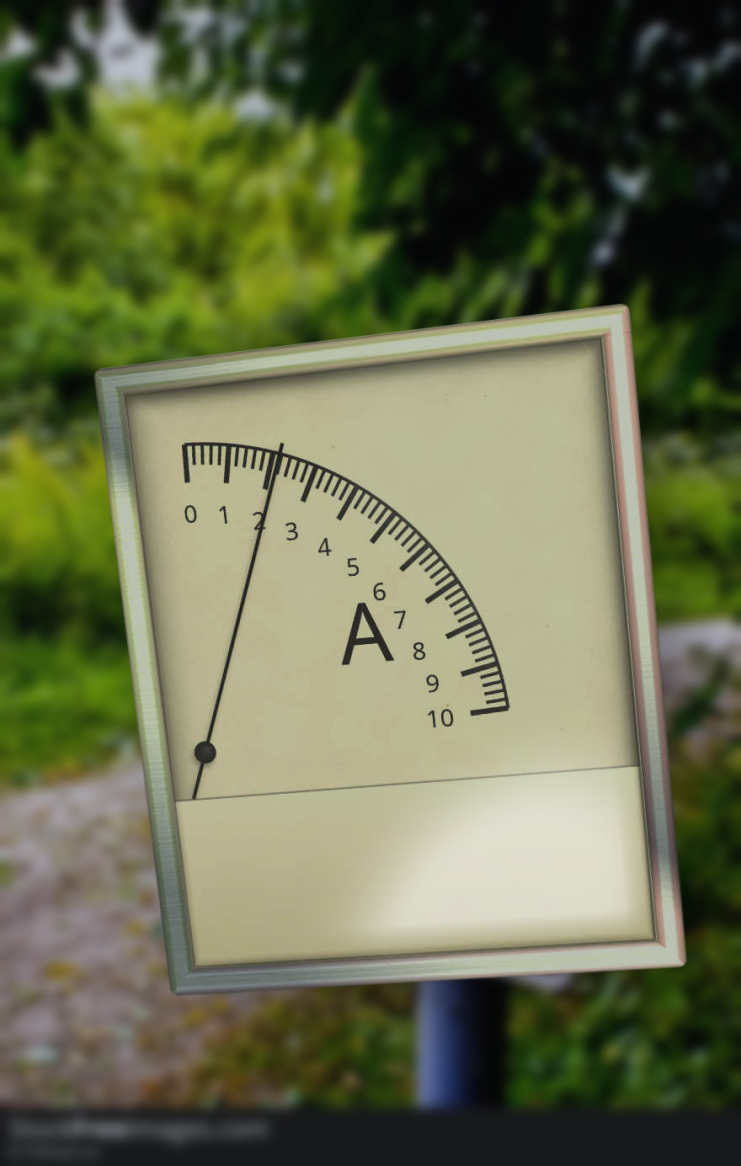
2.2,A
